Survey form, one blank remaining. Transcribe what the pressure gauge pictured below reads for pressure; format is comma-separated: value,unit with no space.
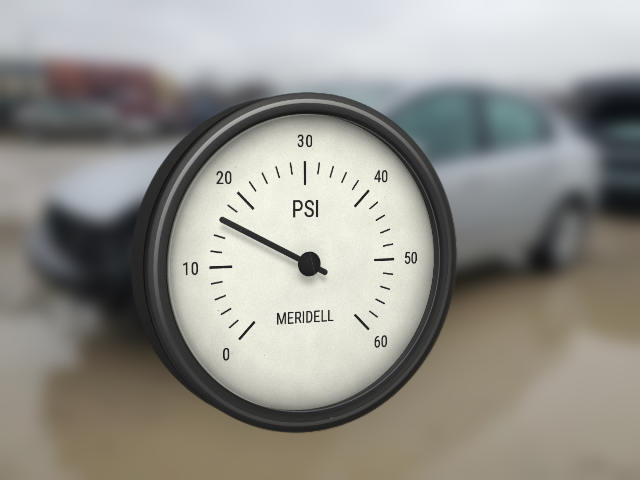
16,psi
